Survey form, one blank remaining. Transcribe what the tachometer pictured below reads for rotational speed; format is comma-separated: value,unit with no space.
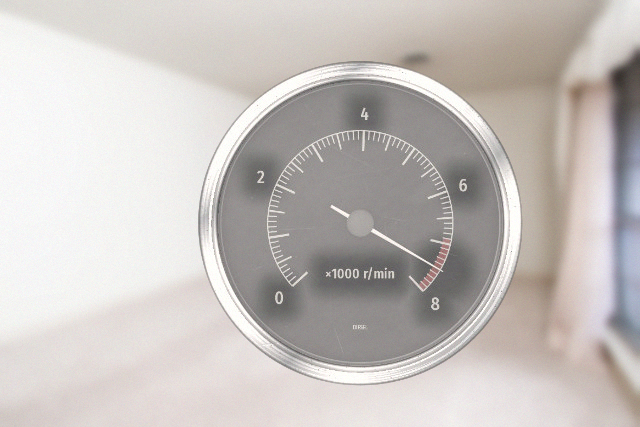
7500,rpm
